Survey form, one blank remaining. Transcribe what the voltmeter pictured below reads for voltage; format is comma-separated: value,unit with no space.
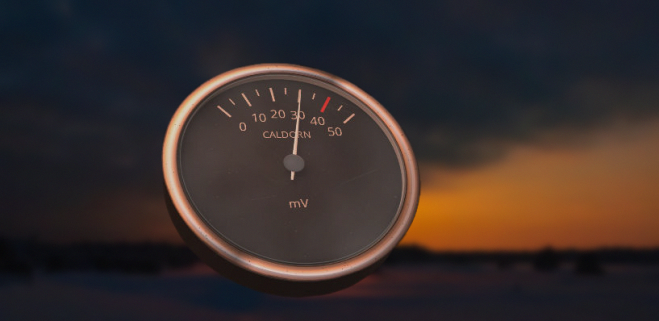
30,mV
